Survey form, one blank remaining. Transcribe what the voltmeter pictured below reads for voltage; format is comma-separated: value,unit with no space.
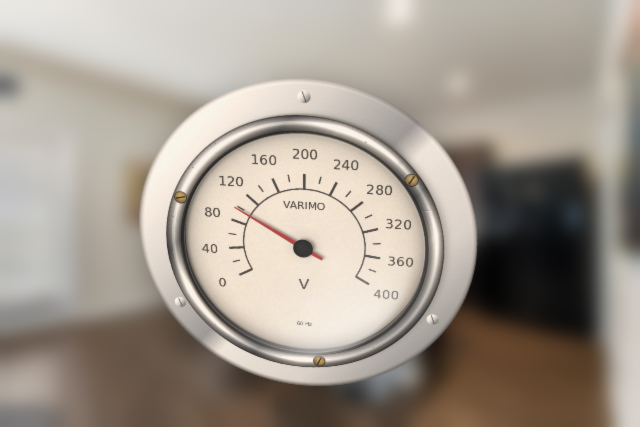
100,V
